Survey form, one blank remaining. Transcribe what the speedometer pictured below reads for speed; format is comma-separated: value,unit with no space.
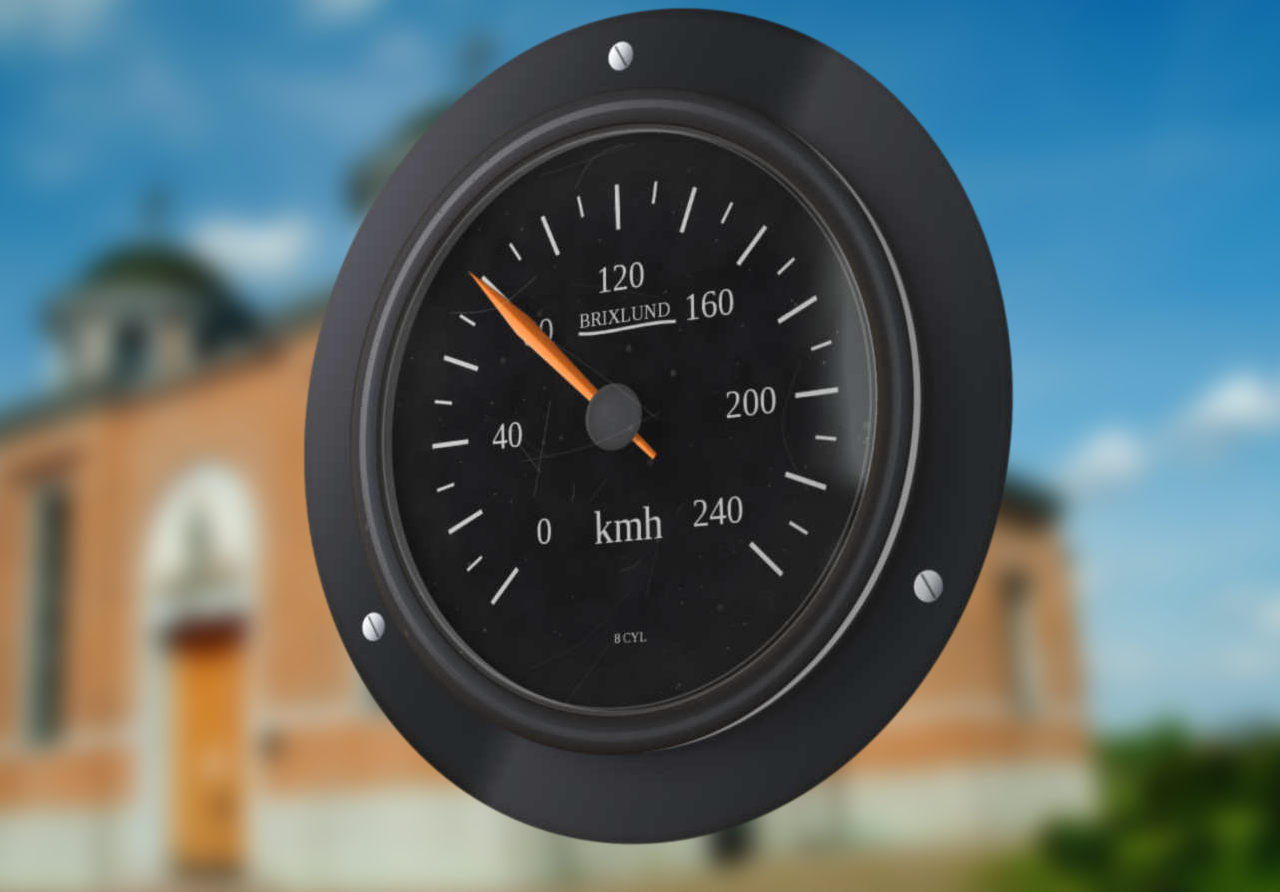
80,km/h
